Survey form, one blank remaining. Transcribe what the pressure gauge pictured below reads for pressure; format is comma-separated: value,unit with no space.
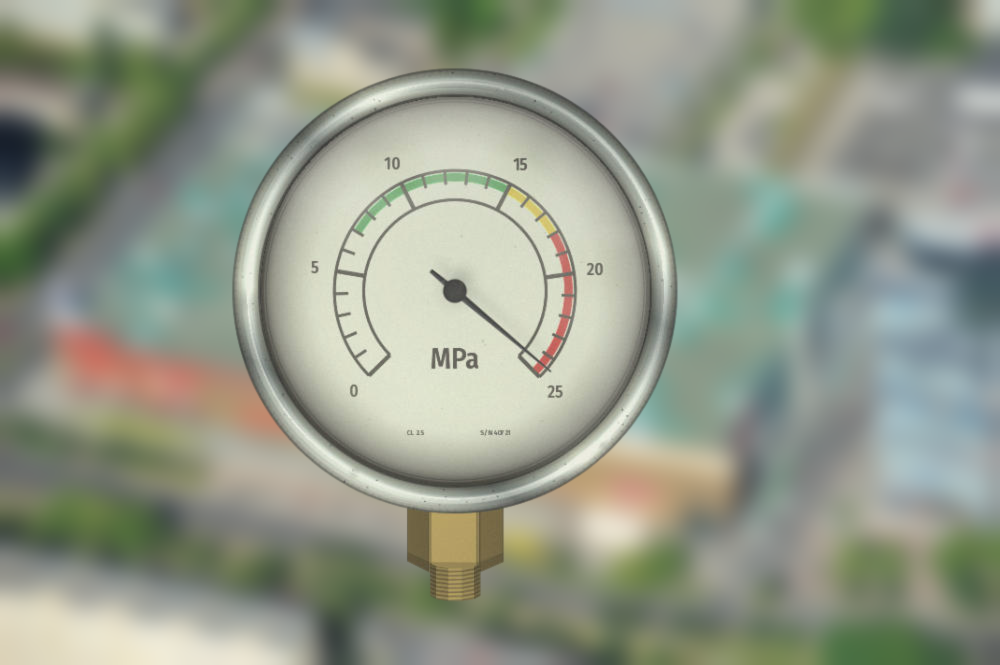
24.5,MPa
